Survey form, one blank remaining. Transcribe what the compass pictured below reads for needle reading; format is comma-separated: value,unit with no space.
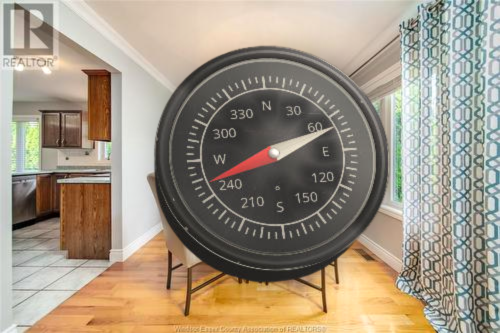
250,°
